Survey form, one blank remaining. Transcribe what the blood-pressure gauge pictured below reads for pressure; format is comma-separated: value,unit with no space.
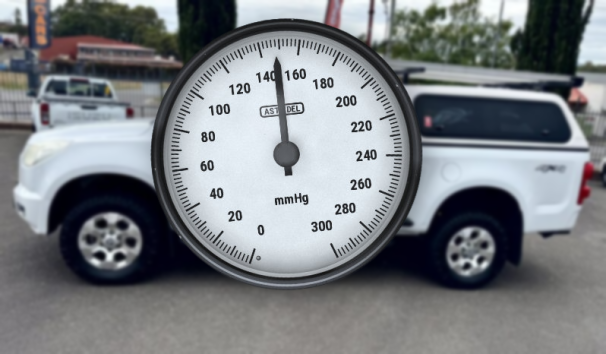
148,mmHg
